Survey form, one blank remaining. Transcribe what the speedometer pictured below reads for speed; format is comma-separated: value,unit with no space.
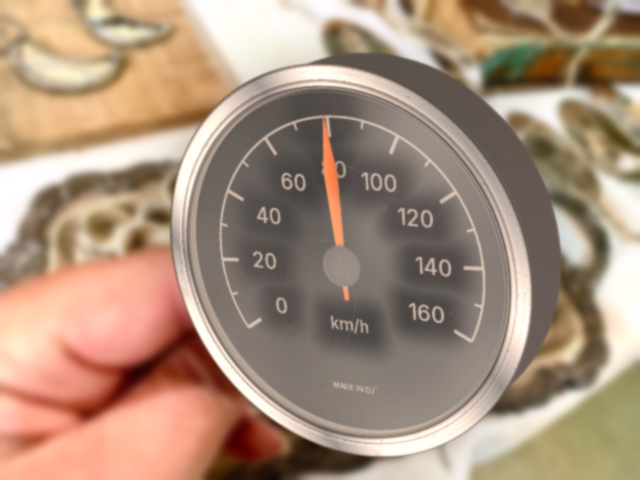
80,km/h
